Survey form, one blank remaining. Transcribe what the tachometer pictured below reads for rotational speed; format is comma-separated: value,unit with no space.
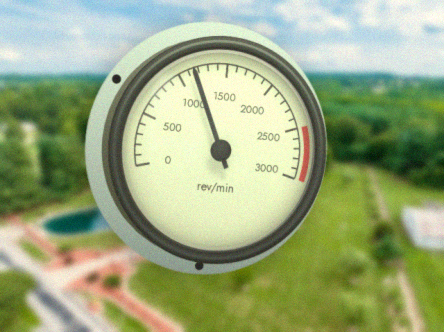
1150,rpm
